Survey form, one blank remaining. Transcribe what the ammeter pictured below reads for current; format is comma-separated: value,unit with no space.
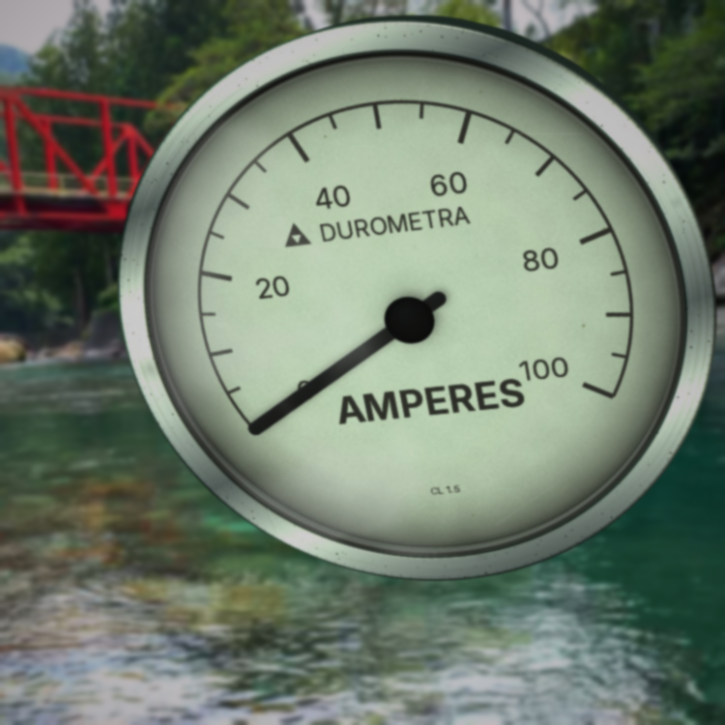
0,A
